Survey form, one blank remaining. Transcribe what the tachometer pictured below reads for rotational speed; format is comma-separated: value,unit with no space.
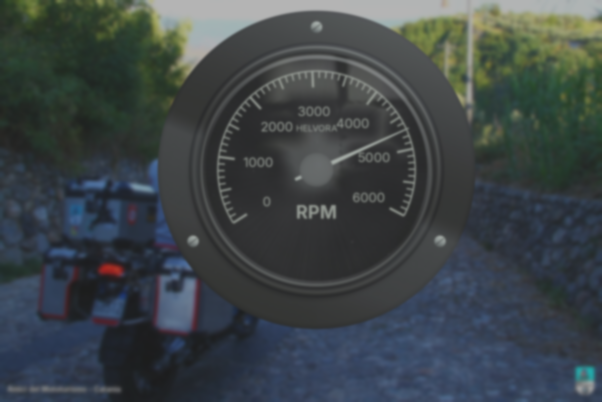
4700,rpm
